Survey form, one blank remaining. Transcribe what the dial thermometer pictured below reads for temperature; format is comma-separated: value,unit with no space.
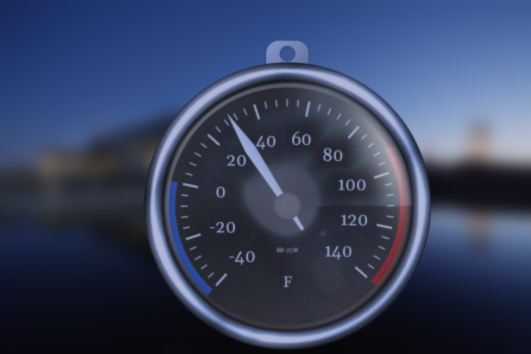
30,°F
